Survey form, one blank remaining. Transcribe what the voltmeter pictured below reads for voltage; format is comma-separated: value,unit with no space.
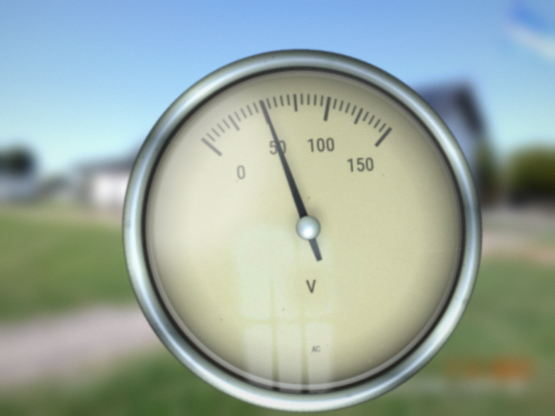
50,V
